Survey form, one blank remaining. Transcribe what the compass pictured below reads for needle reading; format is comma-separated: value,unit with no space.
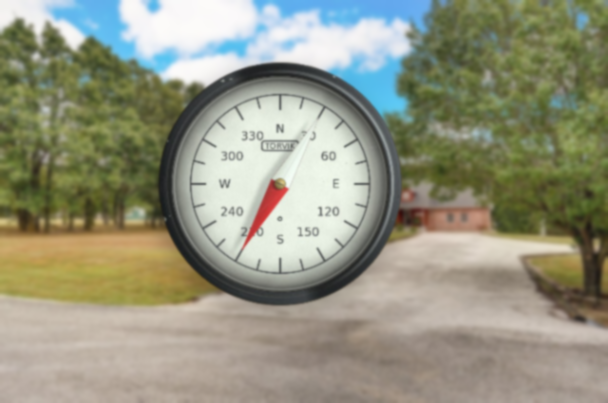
210,°
